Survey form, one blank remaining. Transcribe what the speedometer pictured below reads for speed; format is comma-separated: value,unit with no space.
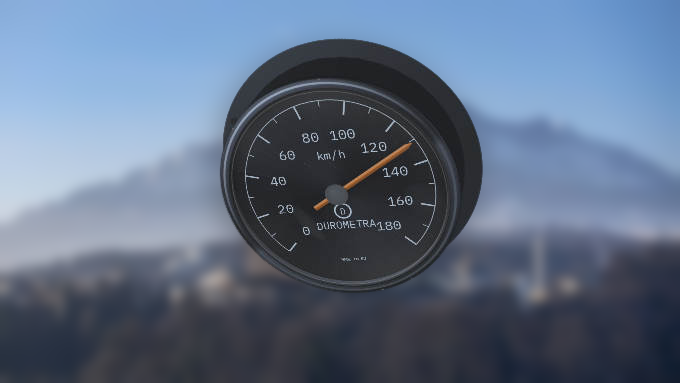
130,km/h
